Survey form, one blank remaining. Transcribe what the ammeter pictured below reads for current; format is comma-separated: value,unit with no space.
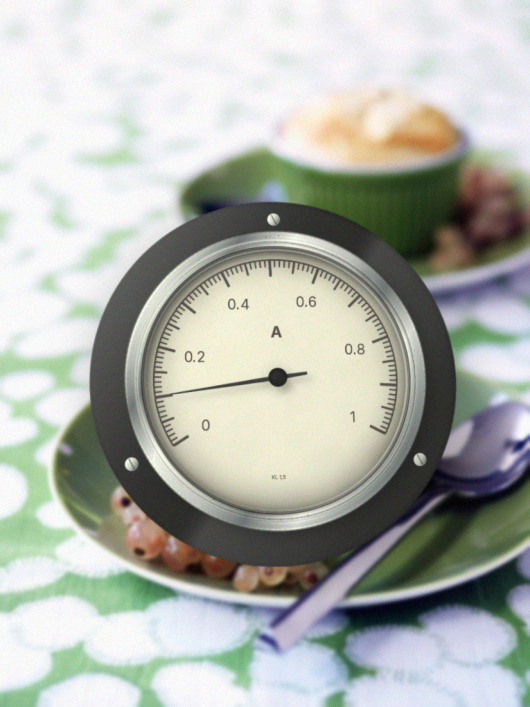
0.1,A
